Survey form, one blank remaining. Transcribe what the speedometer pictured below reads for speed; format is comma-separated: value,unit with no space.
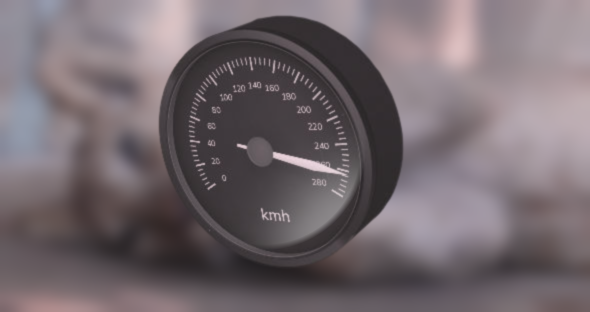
260,km/h
